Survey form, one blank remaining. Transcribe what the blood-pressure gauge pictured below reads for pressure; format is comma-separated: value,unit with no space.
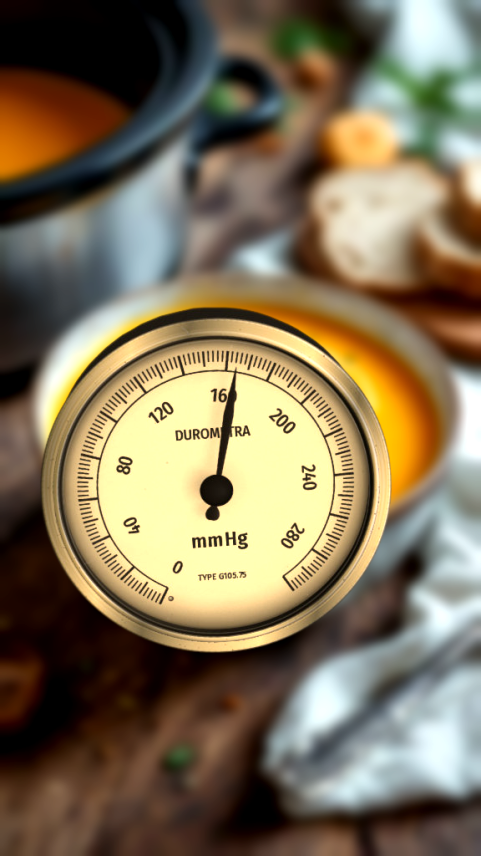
164,mmHg
